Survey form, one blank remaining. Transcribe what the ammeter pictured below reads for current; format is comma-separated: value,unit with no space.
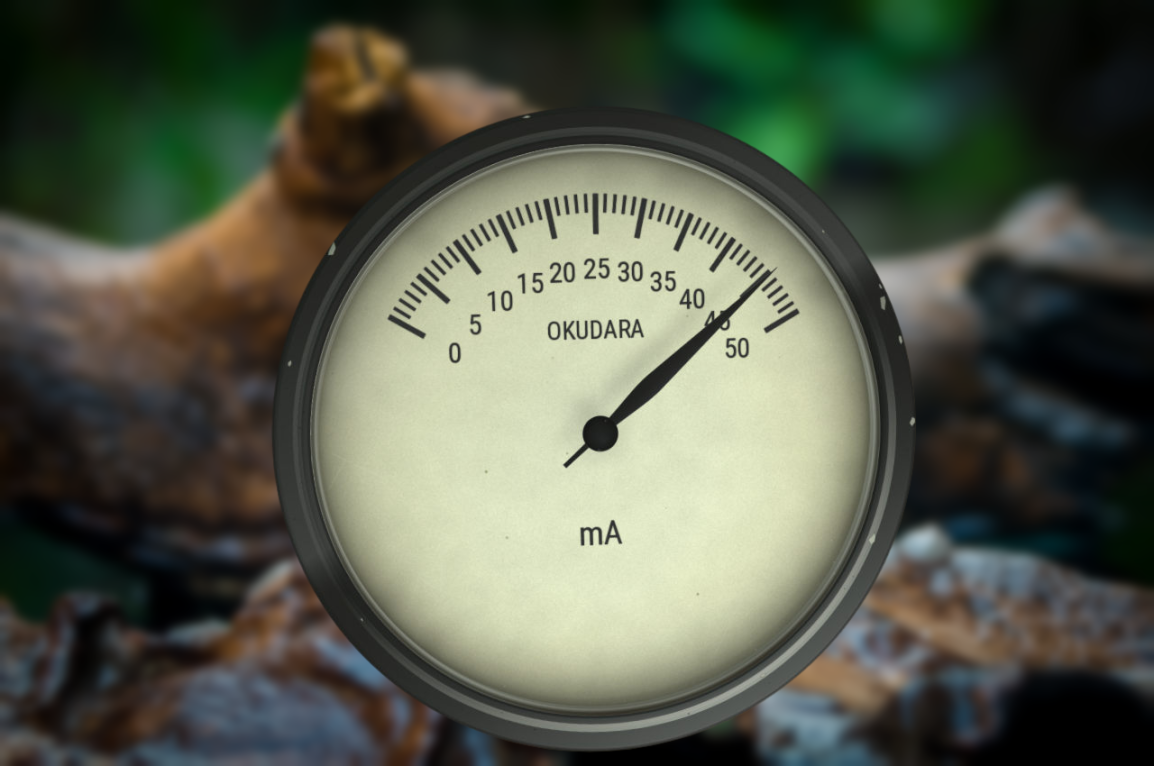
45,mA
